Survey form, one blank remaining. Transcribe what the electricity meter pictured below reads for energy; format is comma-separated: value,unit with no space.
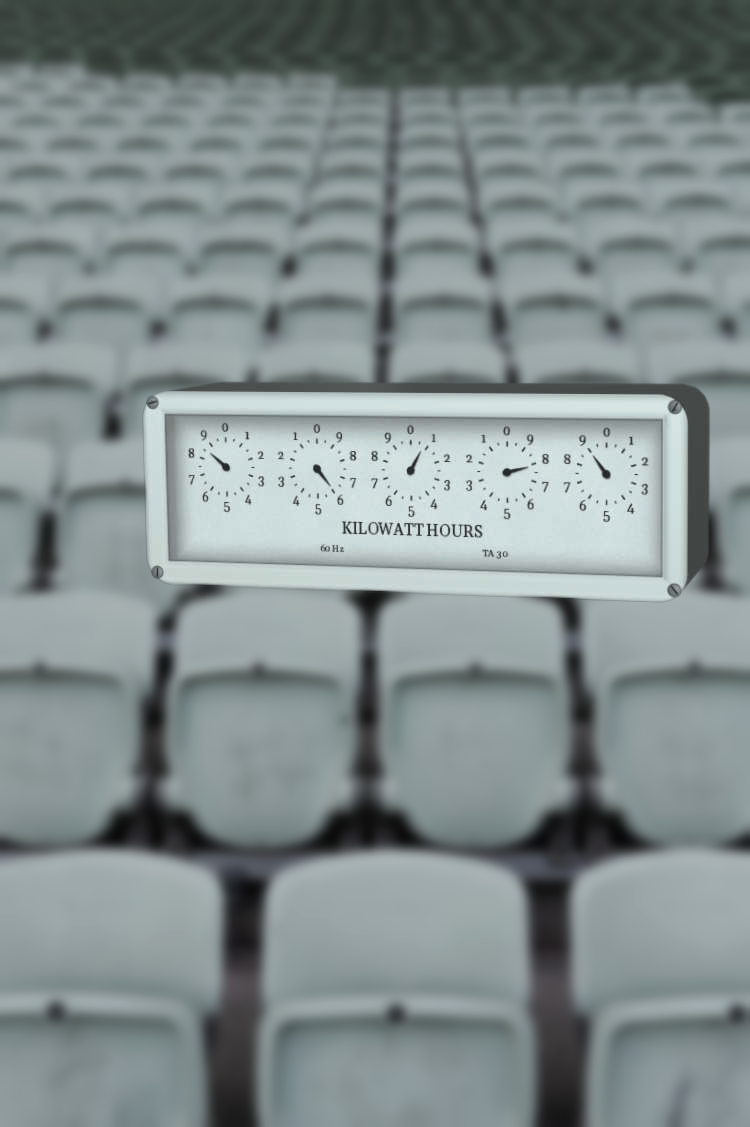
86079,kWh
